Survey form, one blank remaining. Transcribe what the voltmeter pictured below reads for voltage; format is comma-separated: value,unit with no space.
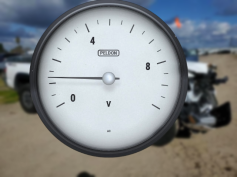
1.25,V
